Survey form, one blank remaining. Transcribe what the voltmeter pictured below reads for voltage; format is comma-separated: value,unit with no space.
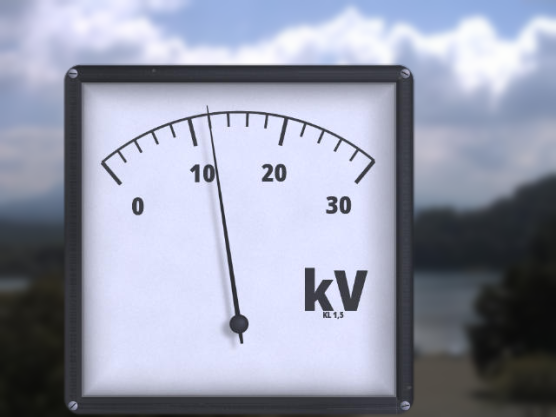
12,kV
